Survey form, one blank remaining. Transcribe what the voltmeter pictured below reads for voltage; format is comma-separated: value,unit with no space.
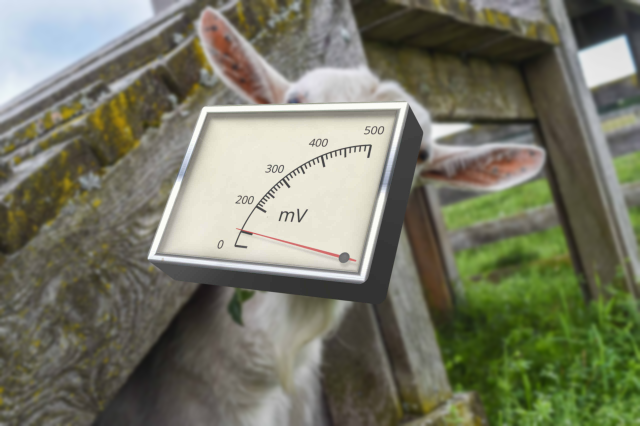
100,mV
